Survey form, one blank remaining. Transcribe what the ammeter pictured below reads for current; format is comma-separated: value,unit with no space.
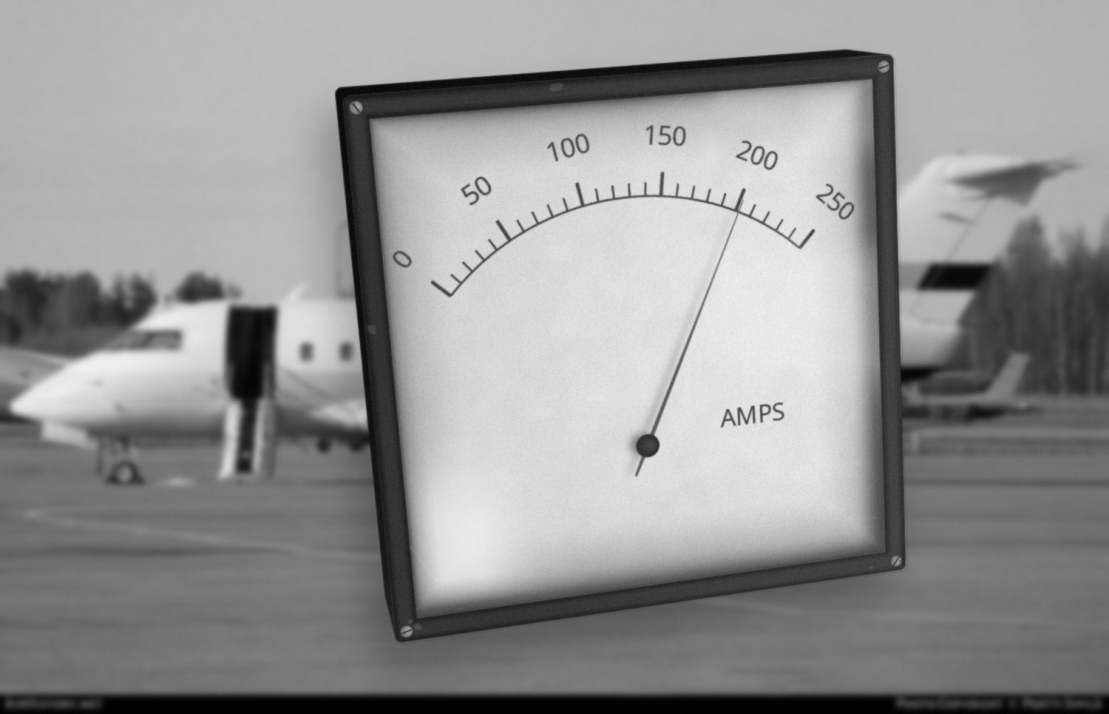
200,A
